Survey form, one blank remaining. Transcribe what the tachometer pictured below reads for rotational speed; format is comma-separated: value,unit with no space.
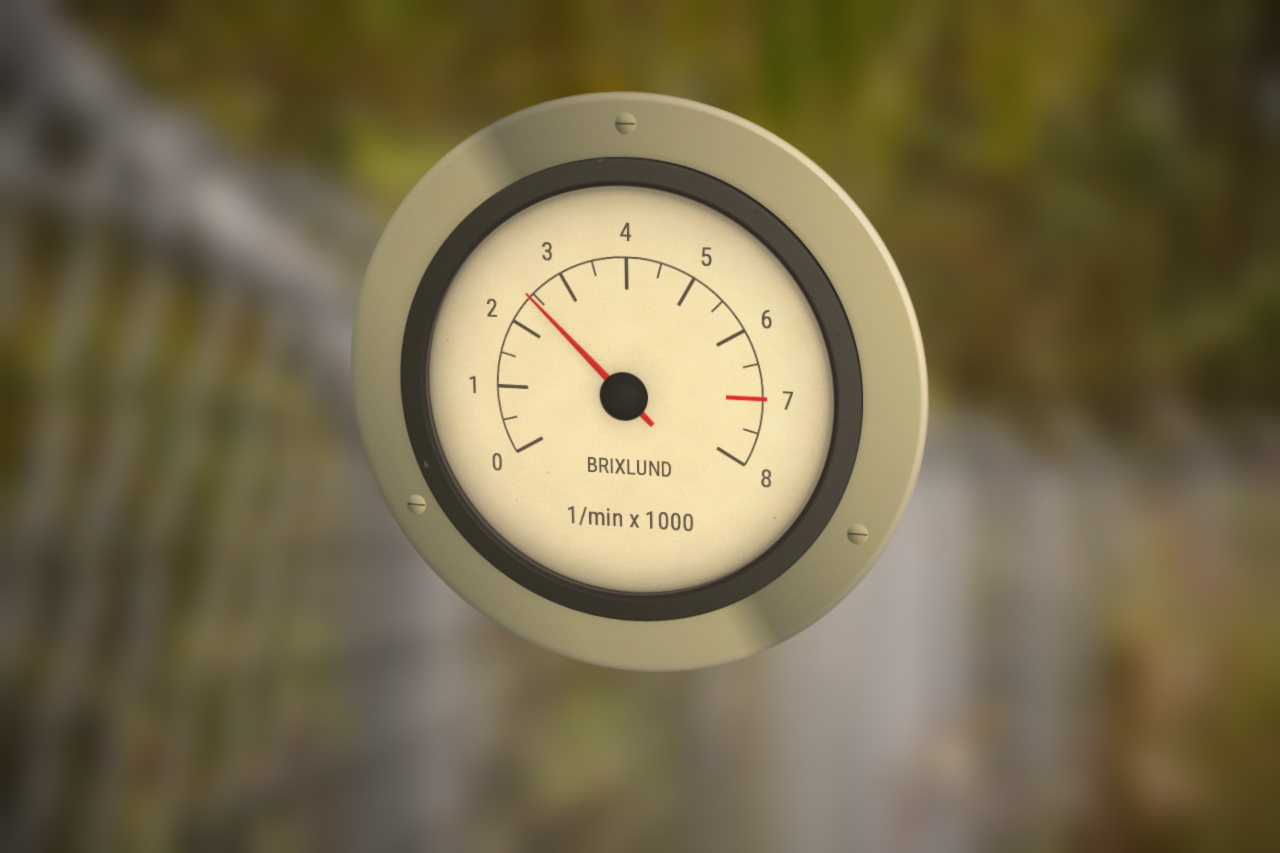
2500,rpm
